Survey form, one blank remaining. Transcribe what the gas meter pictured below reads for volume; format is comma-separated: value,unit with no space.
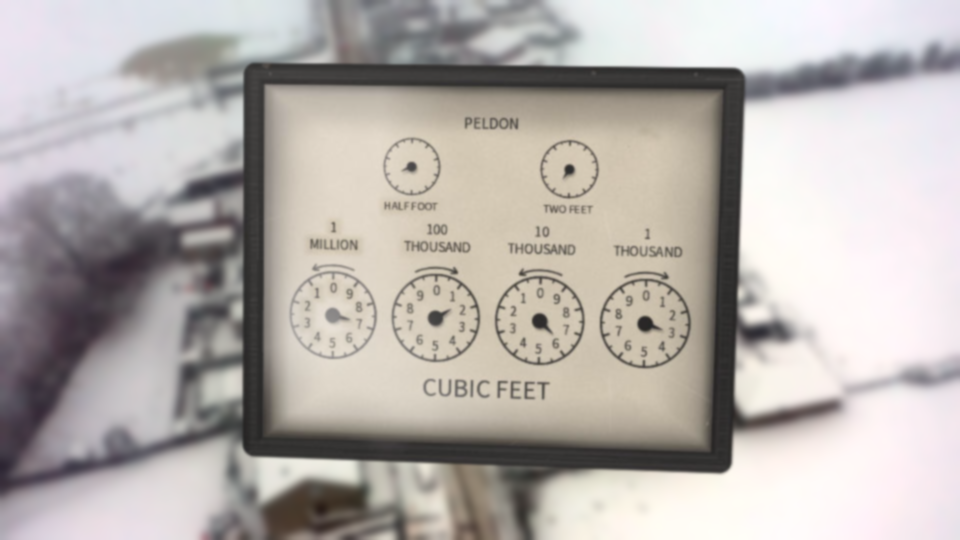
716300,ft³
